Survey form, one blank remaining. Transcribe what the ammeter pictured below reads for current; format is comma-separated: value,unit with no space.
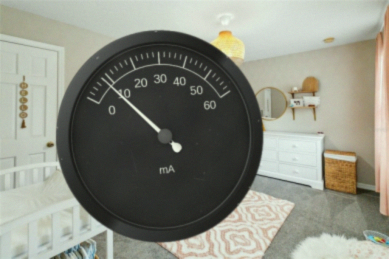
8,mA
